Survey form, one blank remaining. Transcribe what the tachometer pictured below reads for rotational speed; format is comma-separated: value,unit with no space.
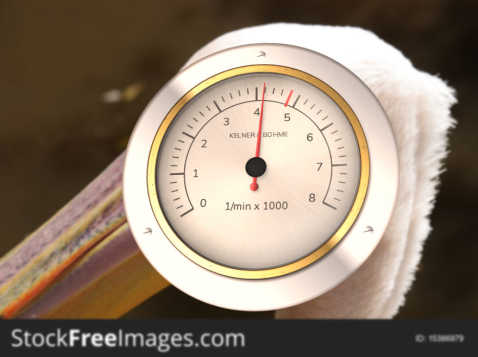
4200,rpm
